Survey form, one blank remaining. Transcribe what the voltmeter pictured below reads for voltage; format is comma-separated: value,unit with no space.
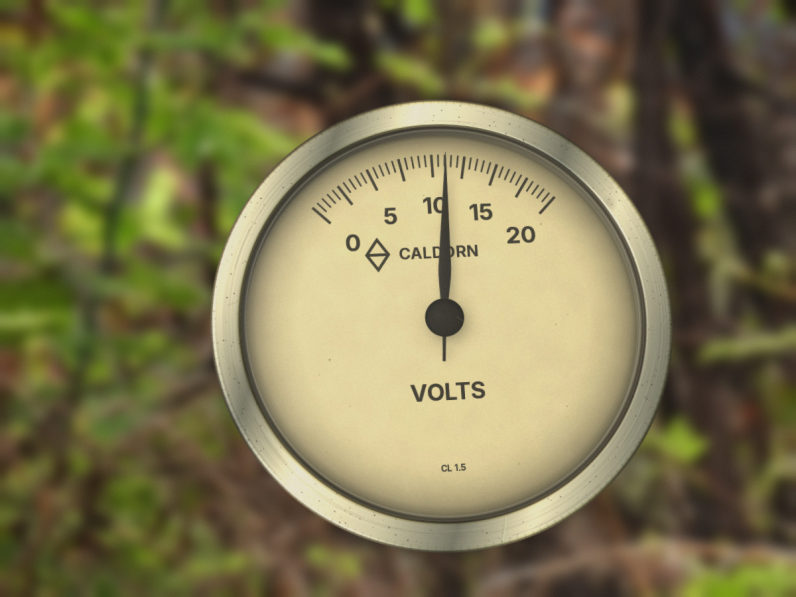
11,V
